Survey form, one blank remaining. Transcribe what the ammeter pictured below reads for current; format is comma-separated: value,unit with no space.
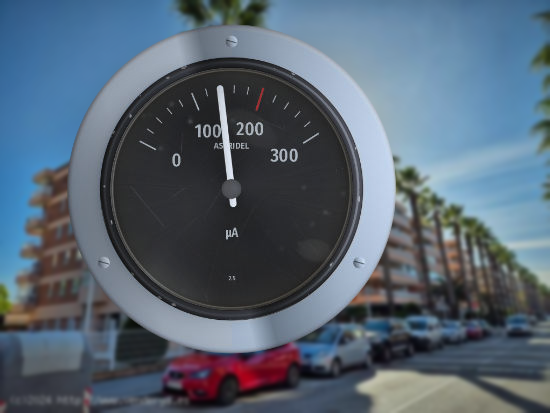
140,µA
